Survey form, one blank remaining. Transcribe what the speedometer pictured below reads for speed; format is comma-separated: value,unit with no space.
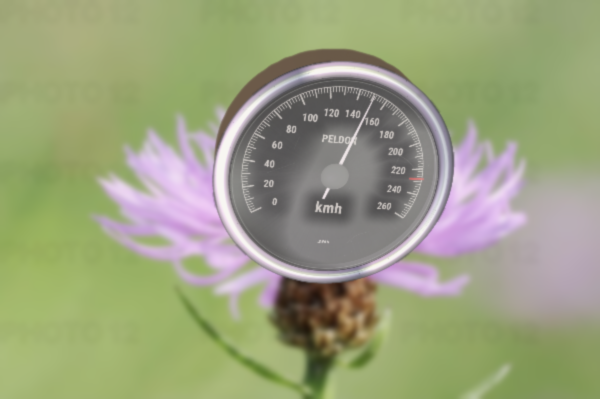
150,km/h
